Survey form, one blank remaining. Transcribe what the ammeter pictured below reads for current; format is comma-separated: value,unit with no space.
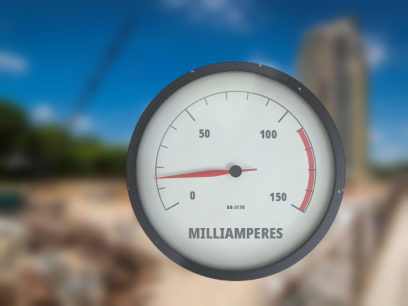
15,mA
